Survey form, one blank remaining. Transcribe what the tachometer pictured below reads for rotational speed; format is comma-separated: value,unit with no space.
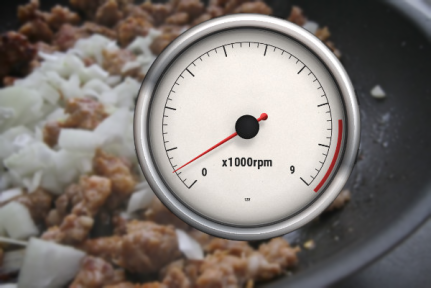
500,rpm
